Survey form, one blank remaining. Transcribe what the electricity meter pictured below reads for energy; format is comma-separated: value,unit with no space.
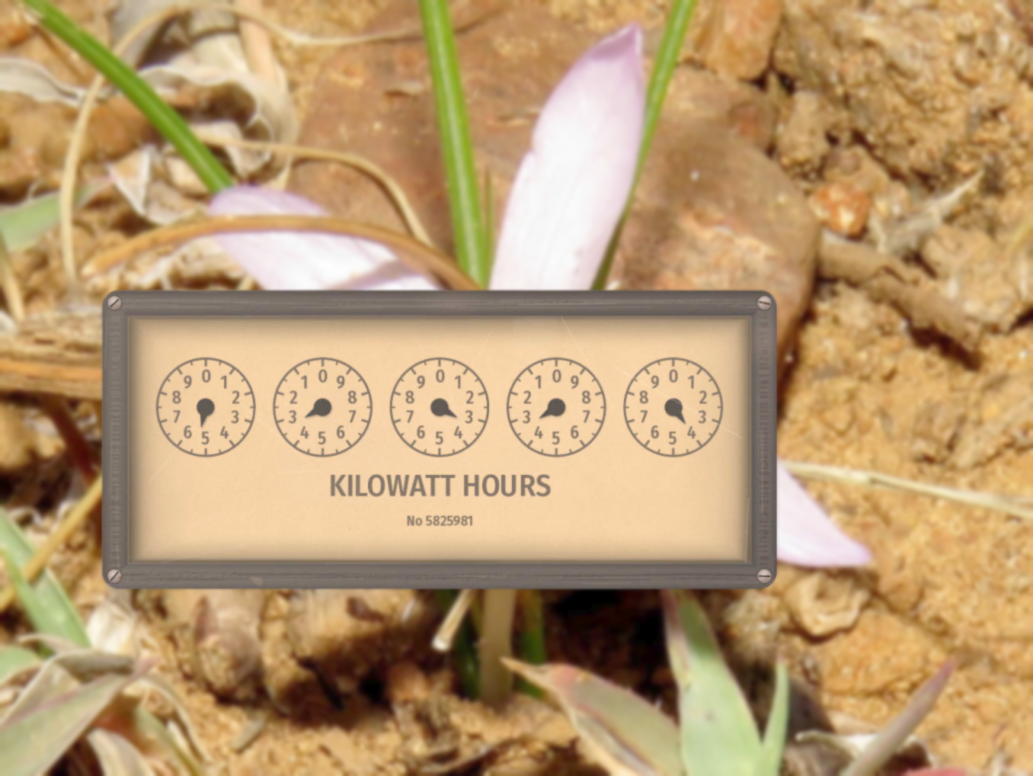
53334,kWh
